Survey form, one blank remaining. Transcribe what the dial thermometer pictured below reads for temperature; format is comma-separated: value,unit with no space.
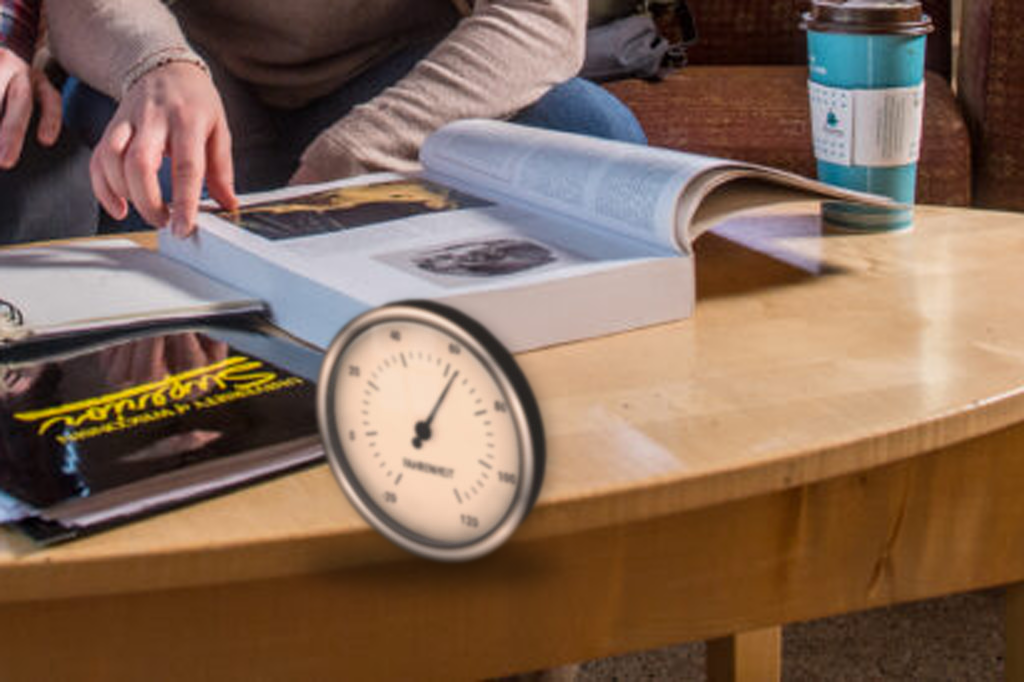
64,°F
